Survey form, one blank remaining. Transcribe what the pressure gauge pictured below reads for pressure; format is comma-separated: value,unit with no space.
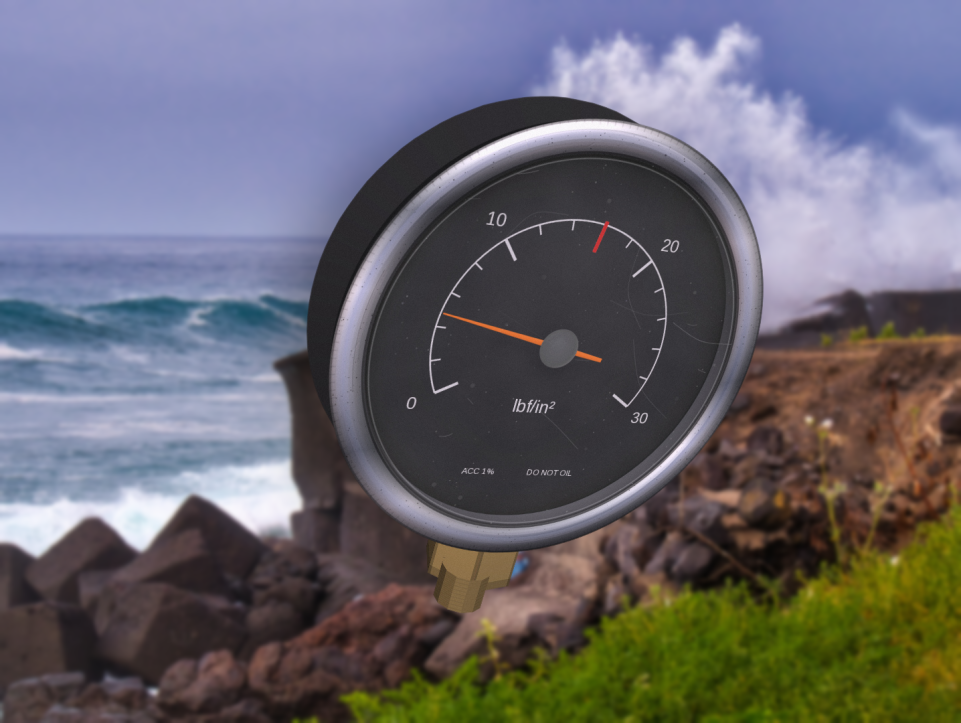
5,psi
